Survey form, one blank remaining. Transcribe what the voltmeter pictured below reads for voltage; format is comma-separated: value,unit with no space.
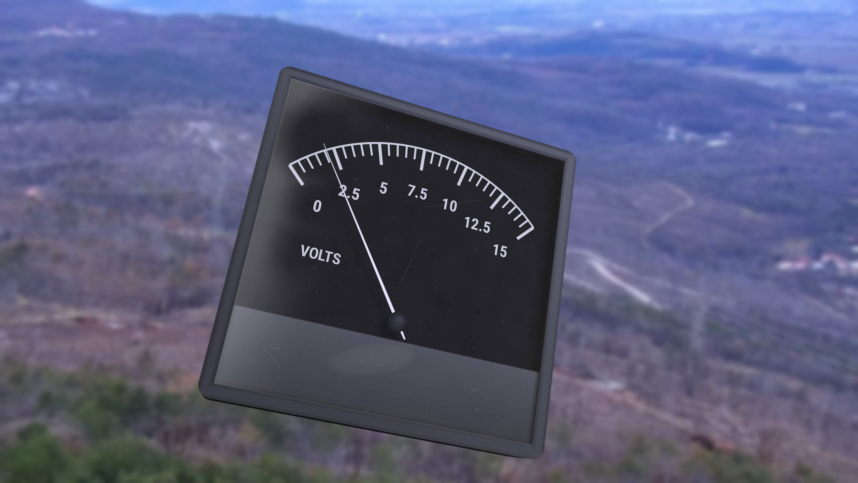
2,V
